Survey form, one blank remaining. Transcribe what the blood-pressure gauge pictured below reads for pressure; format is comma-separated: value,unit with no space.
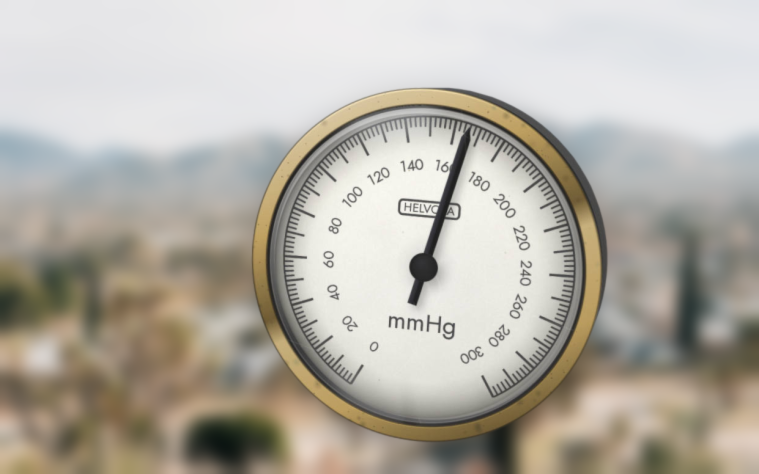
166,mmHg
